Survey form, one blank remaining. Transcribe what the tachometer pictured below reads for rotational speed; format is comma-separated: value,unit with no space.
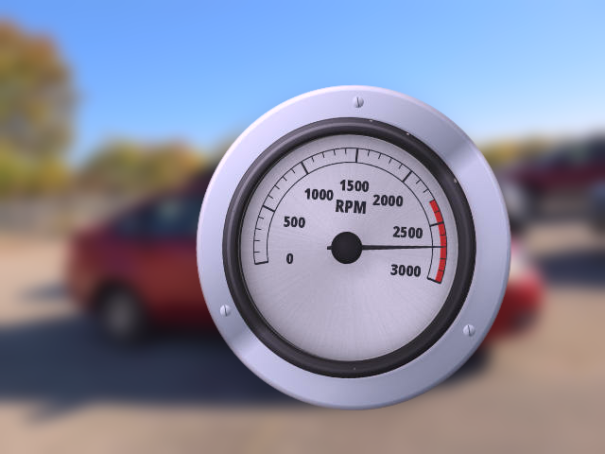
2700,rpm
